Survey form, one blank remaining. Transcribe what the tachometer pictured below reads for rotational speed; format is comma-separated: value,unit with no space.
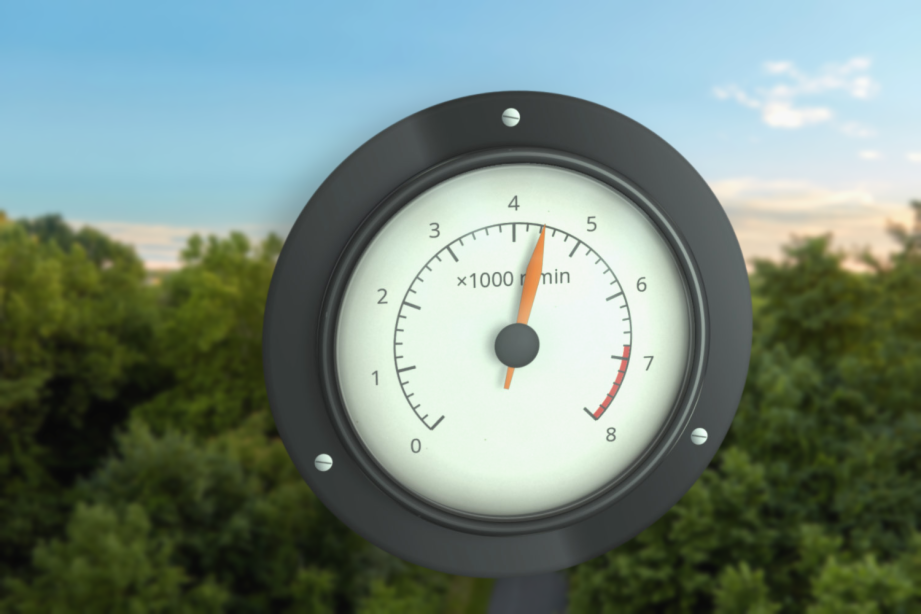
4400,rpm
